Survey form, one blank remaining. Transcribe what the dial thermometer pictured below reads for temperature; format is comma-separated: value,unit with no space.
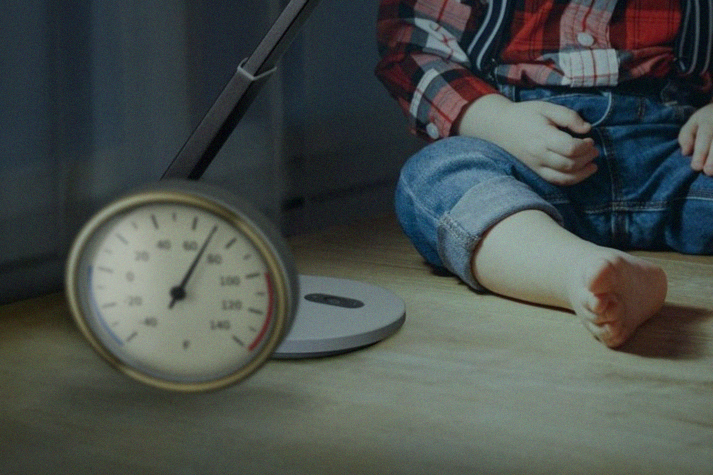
70,°F
